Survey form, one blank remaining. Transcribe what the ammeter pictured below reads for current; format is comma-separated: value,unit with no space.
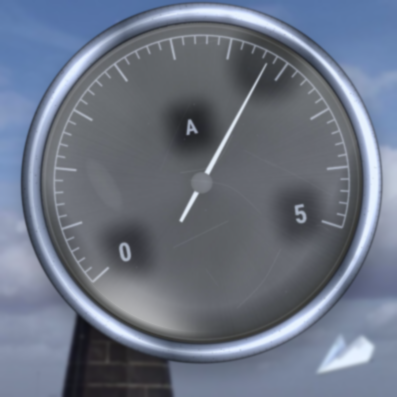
3.35,A
